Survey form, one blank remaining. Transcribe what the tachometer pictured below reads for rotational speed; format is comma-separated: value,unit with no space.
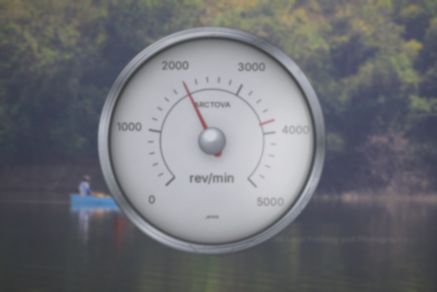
2000,rpm
